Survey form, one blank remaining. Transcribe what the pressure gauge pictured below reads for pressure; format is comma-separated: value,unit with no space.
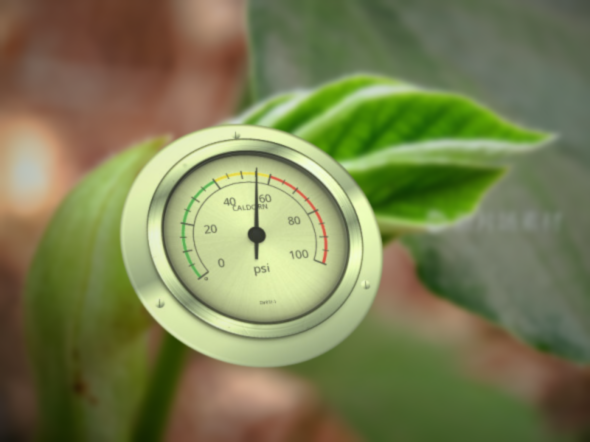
55,psi
